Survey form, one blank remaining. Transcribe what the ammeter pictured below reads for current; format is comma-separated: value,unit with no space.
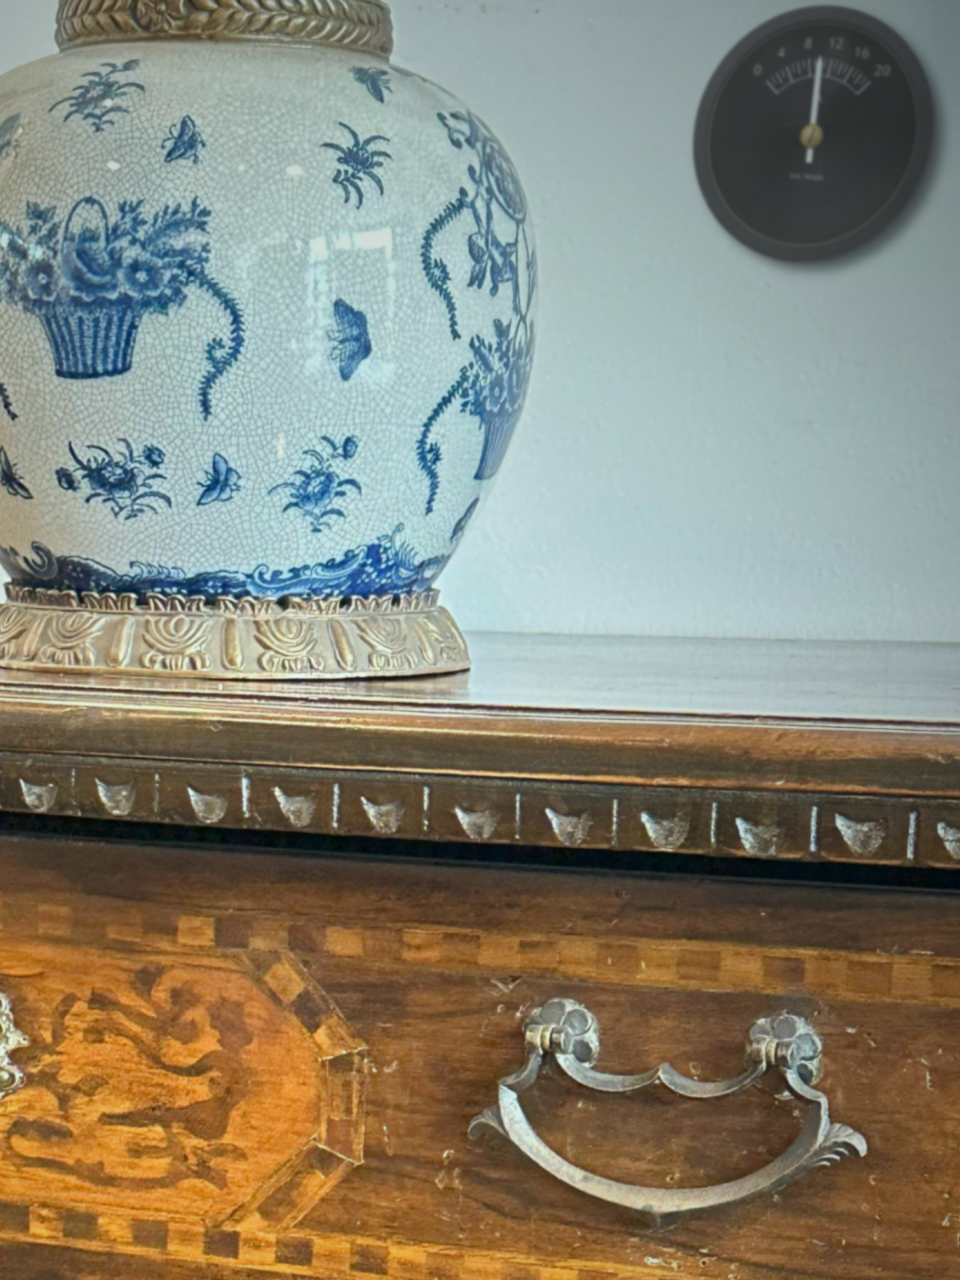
10,A
